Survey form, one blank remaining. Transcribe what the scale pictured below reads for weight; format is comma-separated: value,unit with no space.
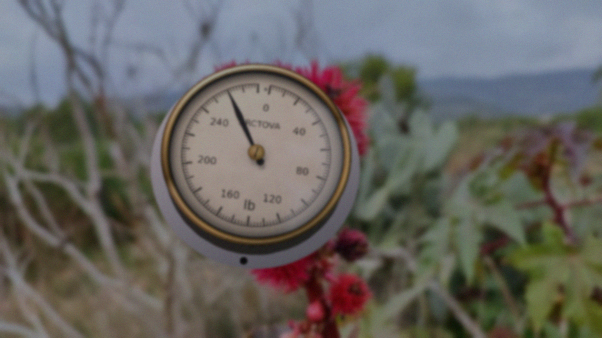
260,lb
